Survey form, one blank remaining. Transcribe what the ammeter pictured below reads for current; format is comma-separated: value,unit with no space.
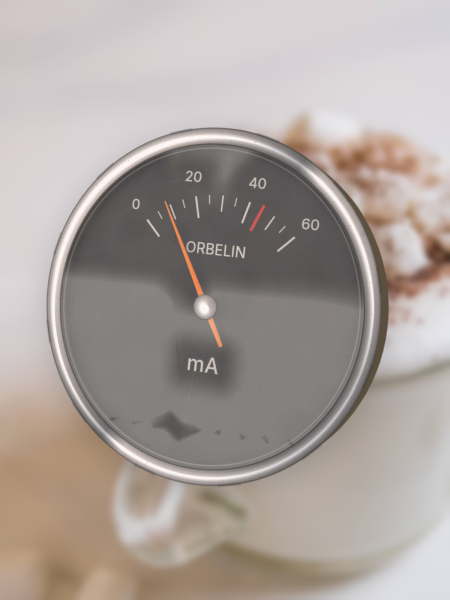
10,mA
